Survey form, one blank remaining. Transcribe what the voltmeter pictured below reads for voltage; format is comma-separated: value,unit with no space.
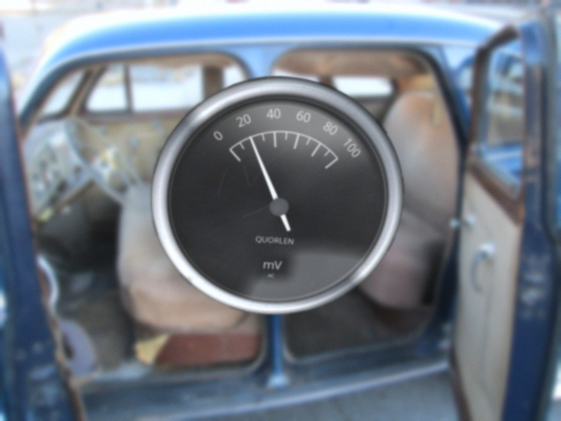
20,mV
